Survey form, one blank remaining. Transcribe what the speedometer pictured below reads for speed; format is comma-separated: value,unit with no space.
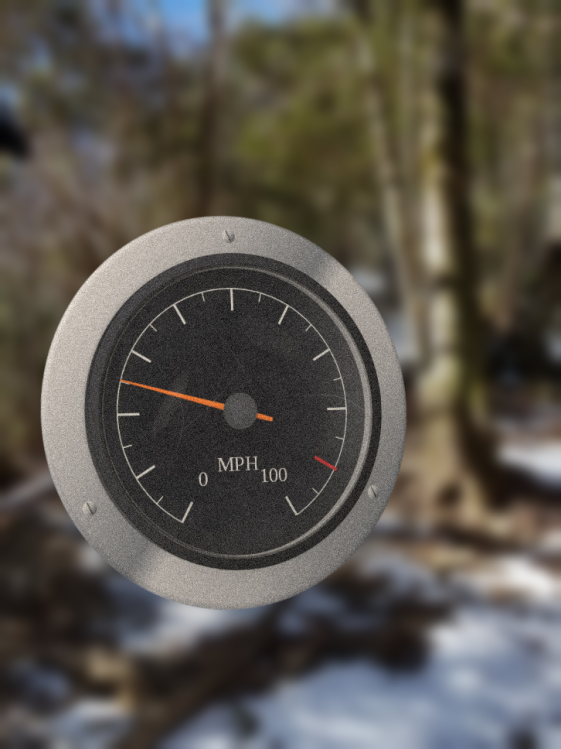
25,mph
